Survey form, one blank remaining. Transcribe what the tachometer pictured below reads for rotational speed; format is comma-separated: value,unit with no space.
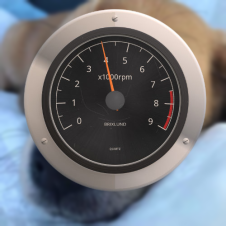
4000,rpm
